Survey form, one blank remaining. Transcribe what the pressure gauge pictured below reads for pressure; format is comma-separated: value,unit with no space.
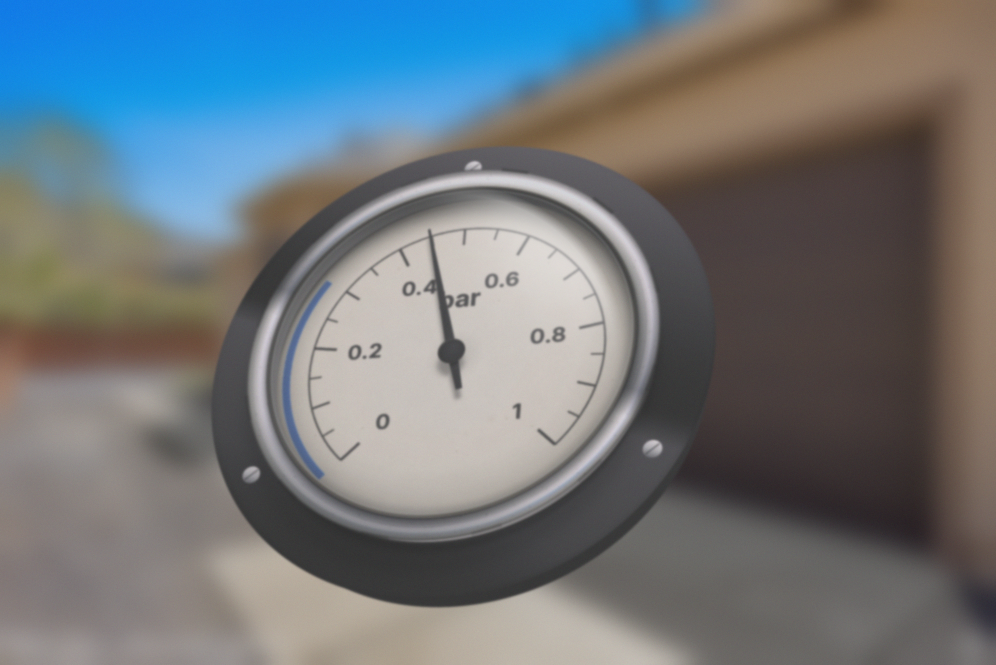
0.45,bar
